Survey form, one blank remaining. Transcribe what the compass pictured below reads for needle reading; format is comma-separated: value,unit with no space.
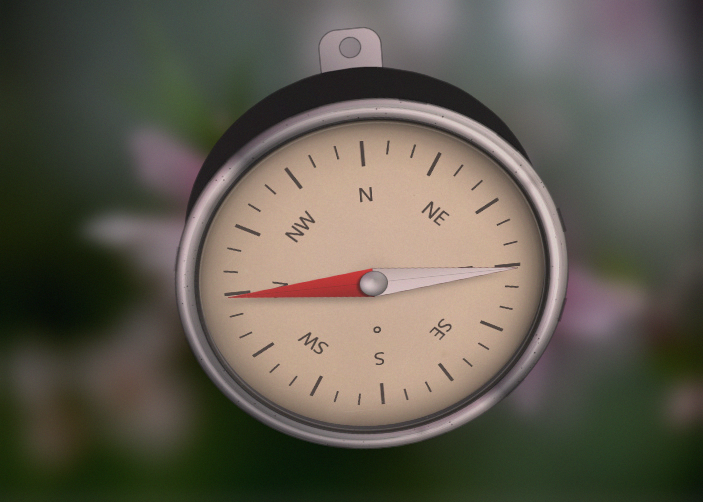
270,°
